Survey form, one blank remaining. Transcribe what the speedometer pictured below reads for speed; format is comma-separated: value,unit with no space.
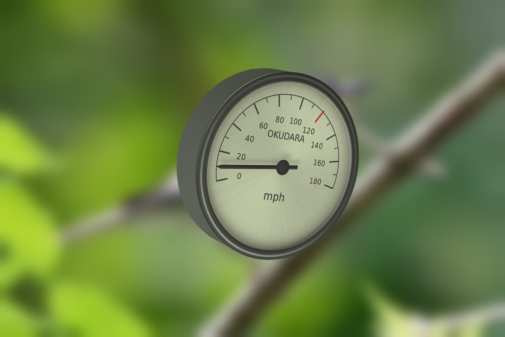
10,mph
